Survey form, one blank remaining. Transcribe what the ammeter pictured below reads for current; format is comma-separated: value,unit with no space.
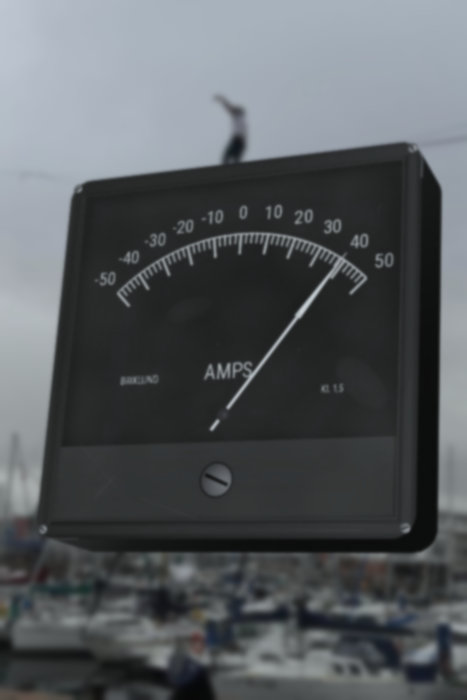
40,A
